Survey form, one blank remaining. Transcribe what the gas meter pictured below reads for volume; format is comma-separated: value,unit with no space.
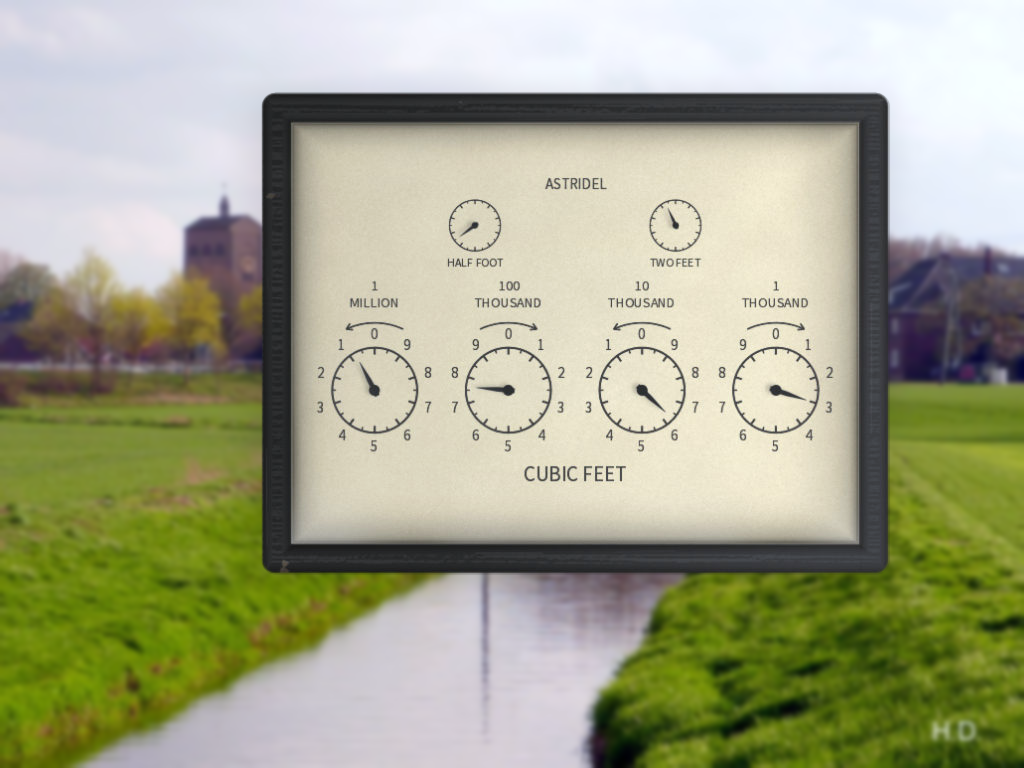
76300,ft³
